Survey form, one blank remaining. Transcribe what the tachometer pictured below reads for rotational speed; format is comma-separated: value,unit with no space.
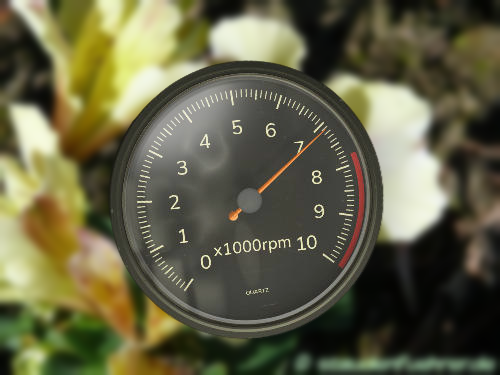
7100,rpm
